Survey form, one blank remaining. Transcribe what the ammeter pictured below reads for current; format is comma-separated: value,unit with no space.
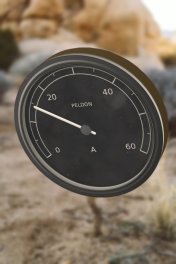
15,A
